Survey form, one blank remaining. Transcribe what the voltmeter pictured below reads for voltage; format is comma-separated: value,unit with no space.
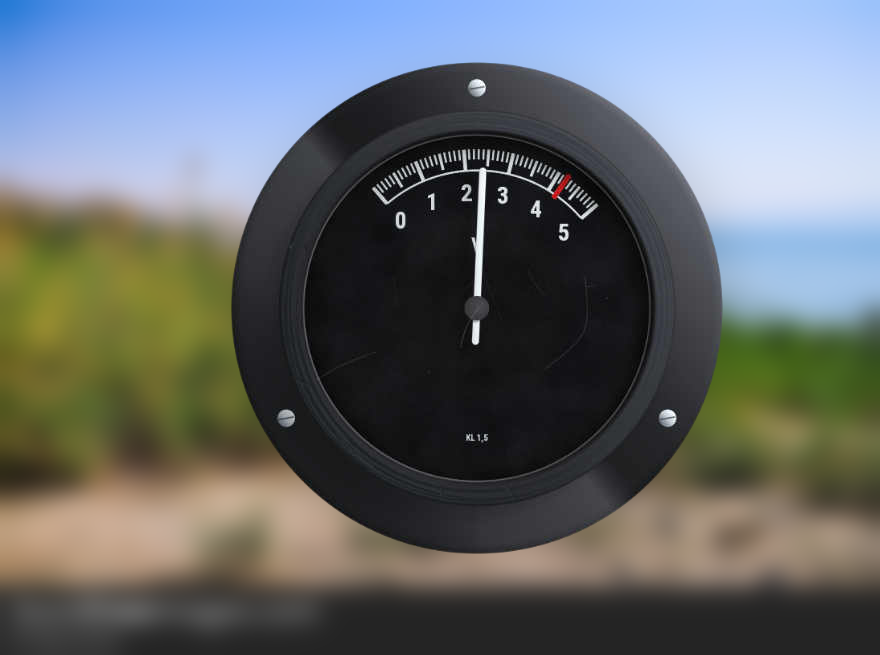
2.4,V
